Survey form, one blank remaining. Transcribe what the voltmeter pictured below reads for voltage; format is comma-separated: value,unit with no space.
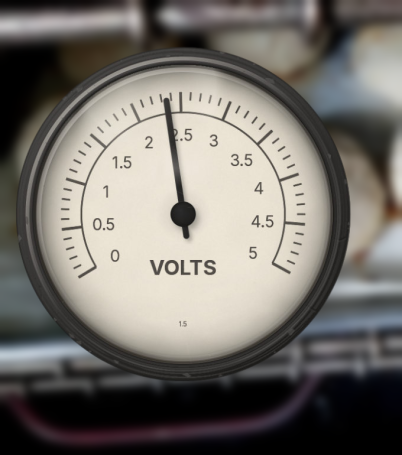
2.35,V
